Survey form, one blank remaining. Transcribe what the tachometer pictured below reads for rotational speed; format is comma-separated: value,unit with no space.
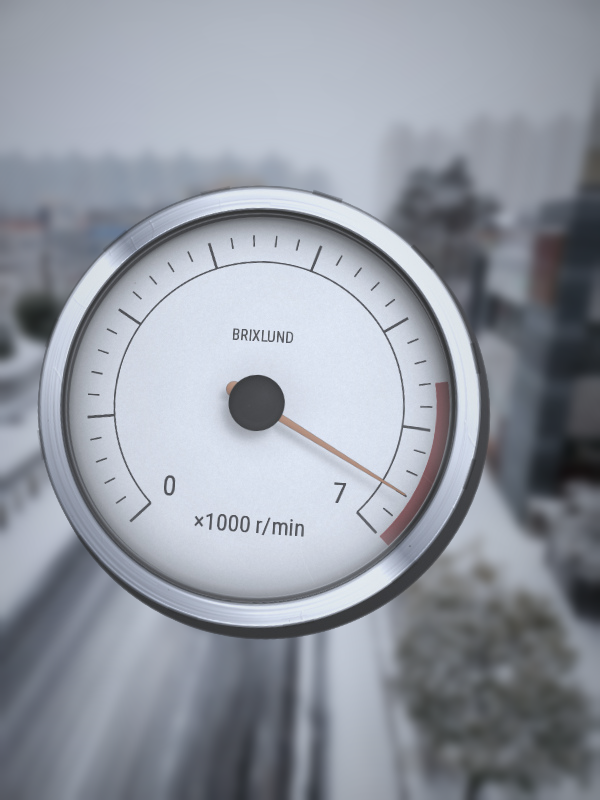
6600,rpm
